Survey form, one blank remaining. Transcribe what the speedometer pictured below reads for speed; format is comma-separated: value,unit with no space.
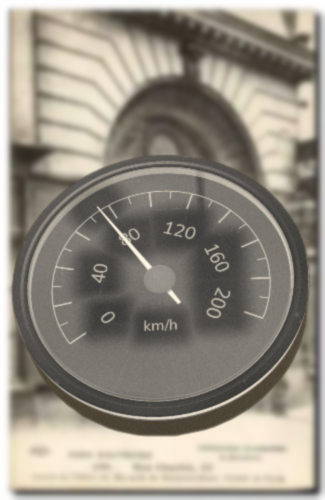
75,km/h
